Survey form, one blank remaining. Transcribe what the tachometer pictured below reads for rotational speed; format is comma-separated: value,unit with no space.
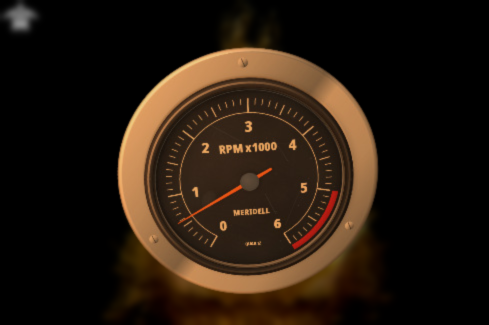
600,rpm
